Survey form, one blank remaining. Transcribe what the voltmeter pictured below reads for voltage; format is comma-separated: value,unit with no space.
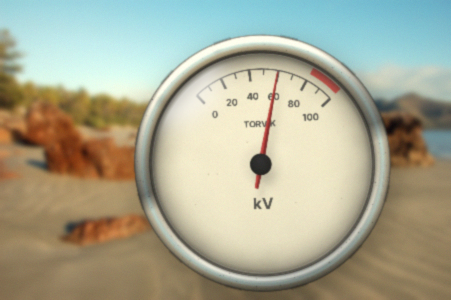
60,kV
